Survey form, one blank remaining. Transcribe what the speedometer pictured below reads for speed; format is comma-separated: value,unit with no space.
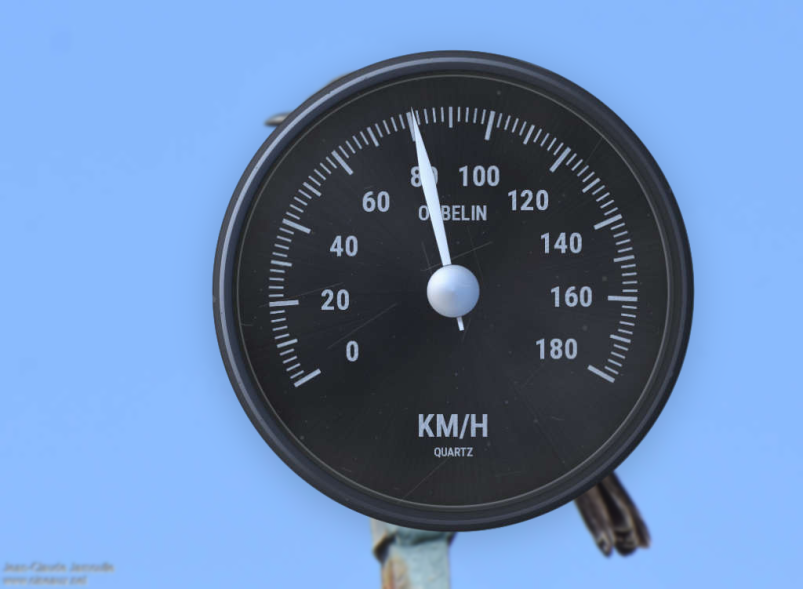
81,km/h
